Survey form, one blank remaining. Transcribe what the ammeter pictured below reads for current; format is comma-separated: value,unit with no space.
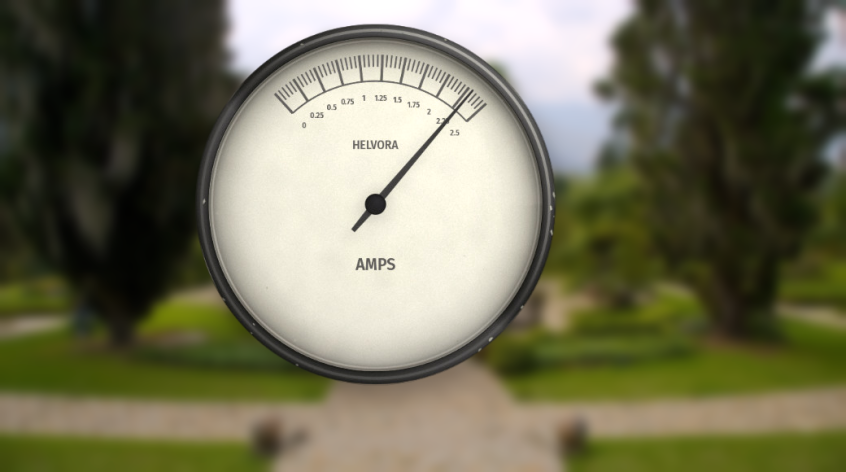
2.3,A
